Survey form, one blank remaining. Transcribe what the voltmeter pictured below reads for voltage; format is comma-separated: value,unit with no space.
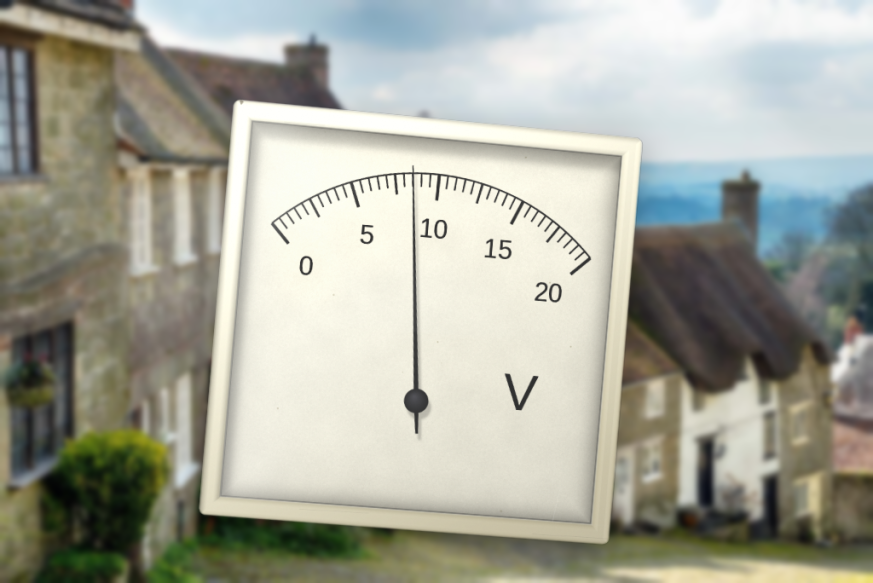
8.5,V
